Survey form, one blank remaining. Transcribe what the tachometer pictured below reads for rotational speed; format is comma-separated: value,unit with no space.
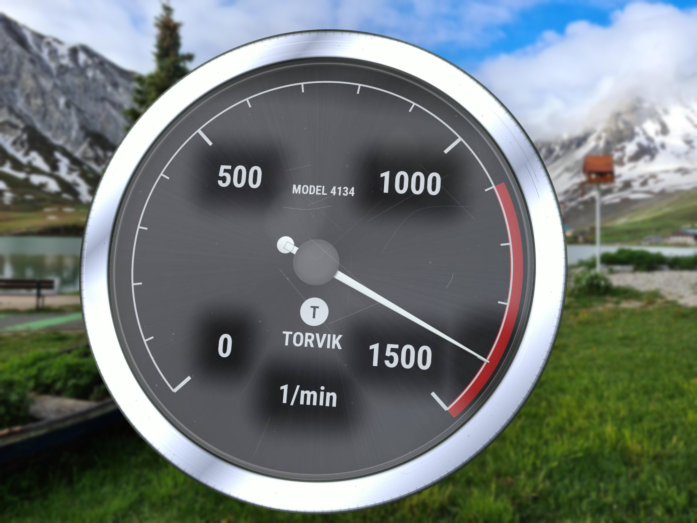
1400,rpm
